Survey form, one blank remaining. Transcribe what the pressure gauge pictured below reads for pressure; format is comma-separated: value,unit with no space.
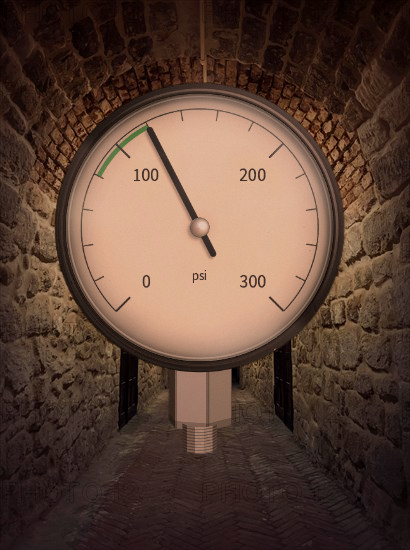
120,psi
